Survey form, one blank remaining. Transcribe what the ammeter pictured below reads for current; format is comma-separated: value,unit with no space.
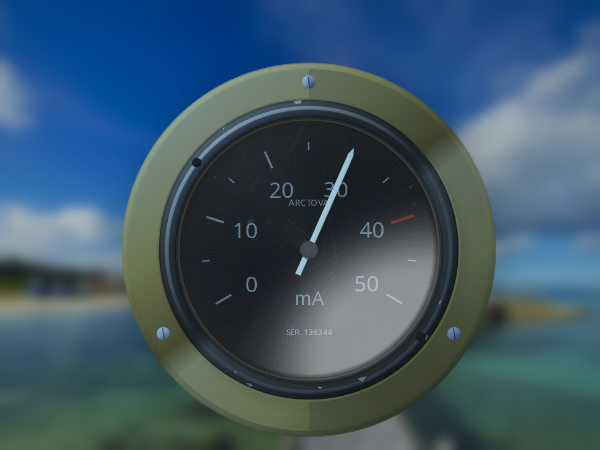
30,mA
